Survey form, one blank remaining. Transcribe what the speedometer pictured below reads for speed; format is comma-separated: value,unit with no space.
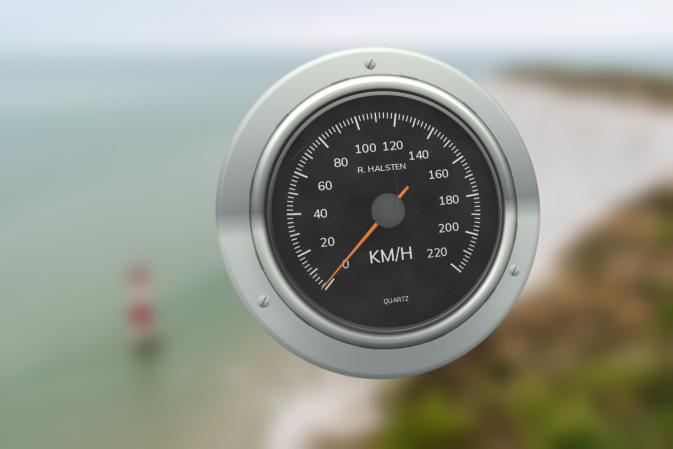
2,km/h
